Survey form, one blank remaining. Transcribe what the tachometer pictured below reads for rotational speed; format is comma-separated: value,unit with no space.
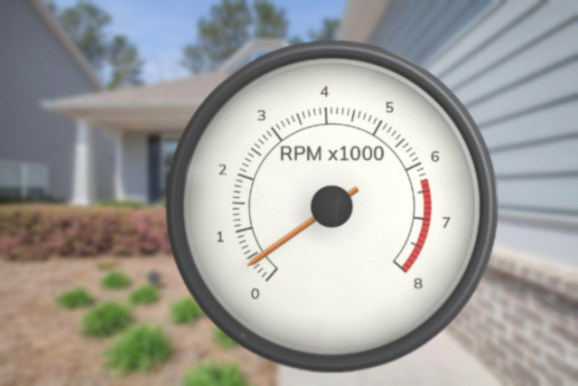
400,rpm
